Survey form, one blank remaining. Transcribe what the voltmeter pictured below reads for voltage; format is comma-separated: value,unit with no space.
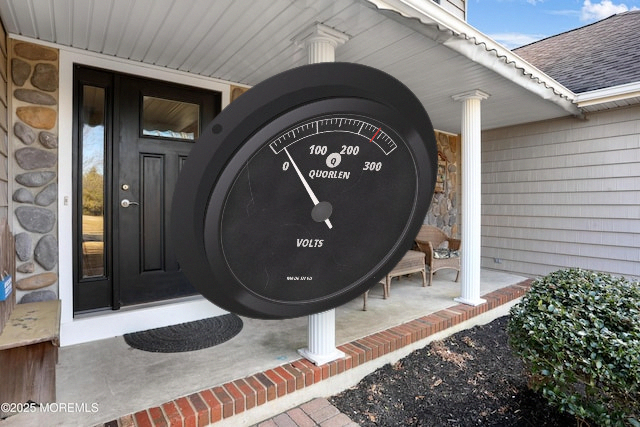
20,V
